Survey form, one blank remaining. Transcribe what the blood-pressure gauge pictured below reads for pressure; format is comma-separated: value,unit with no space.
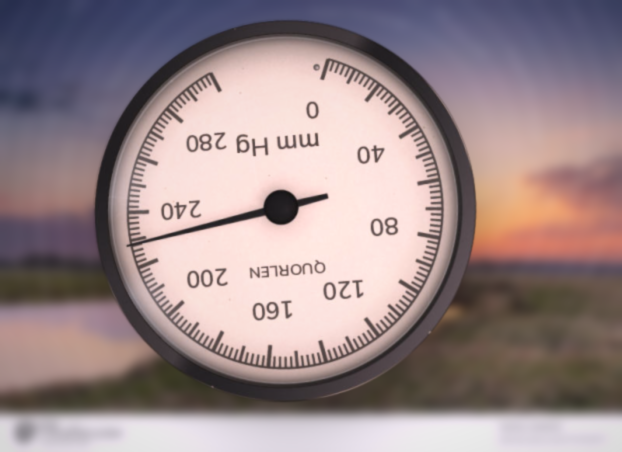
228,mmHg
